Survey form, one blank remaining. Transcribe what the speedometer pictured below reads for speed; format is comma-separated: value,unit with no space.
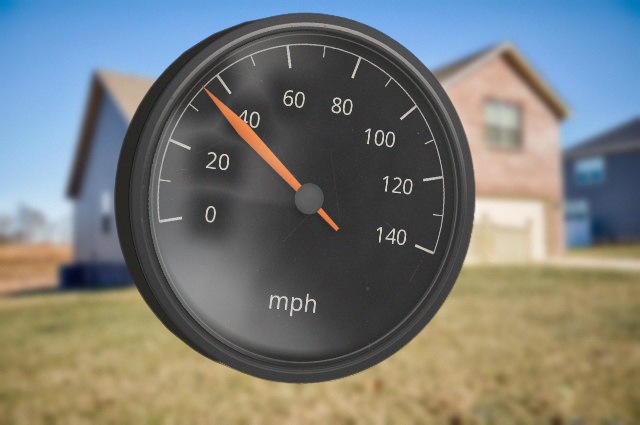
35,mph
